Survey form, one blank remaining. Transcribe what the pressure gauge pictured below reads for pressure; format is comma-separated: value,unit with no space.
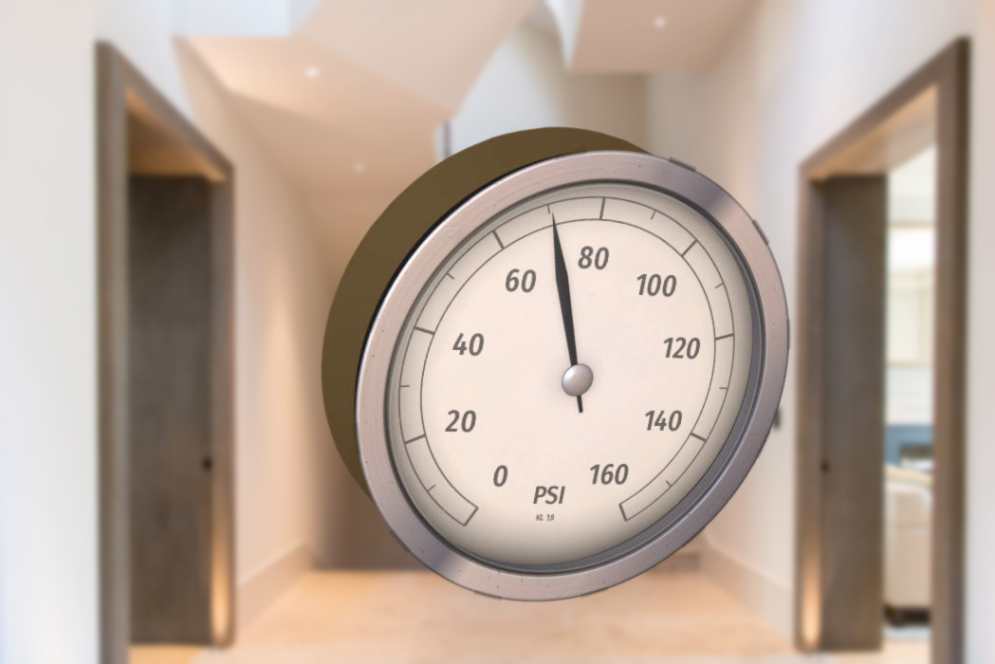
70,psi
